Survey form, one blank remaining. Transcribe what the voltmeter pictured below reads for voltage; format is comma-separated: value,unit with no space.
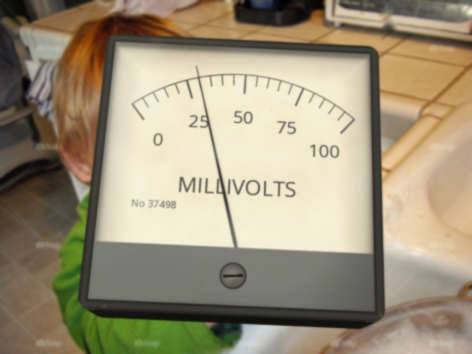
30,mV
